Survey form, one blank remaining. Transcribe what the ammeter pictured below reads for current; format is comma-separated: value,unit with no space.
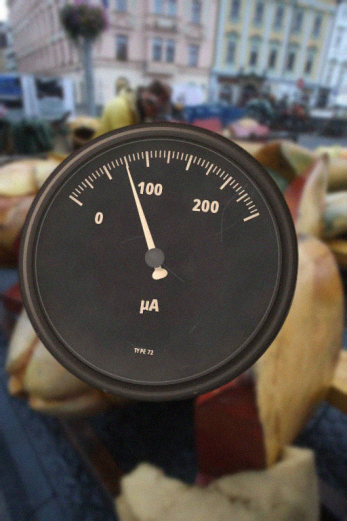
75,µA
